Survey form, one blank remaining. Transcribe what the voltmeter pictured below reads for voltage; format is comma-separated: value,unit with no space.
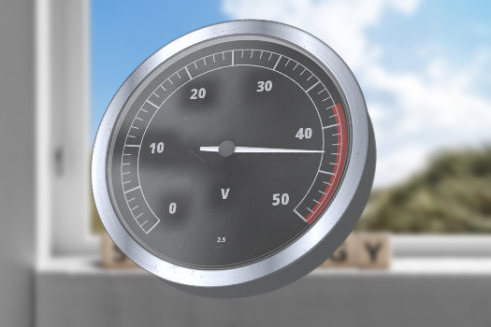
43,V
